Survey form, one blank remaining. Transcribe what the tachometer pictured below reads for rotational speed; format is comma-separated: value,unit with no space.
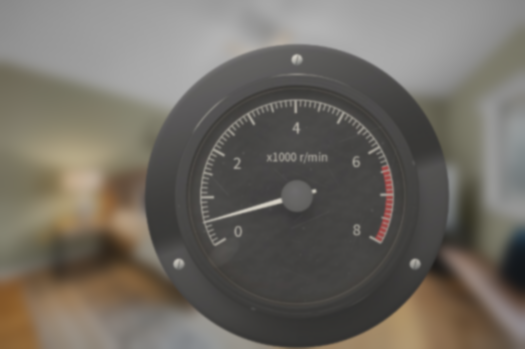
500,rpm
